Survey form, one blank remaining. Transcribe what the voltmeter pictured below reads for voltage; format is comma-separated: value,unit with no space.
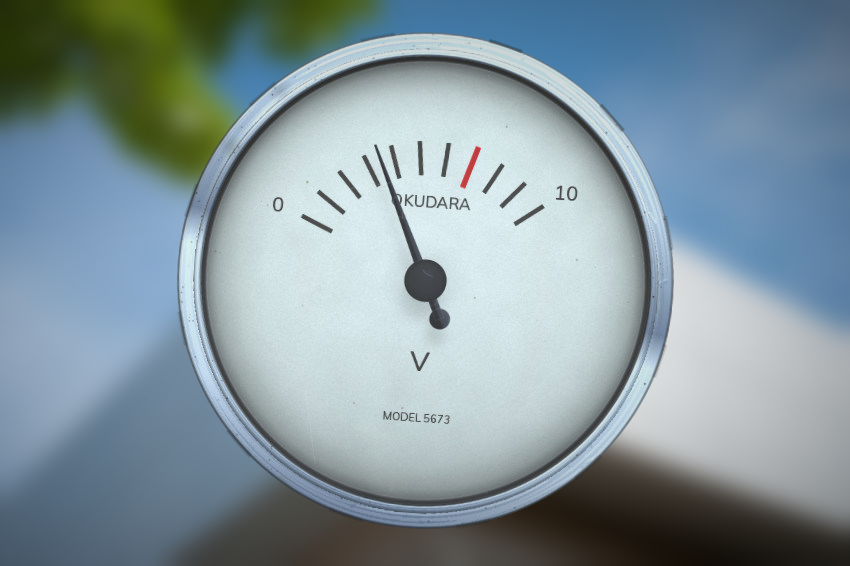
3.5,V
